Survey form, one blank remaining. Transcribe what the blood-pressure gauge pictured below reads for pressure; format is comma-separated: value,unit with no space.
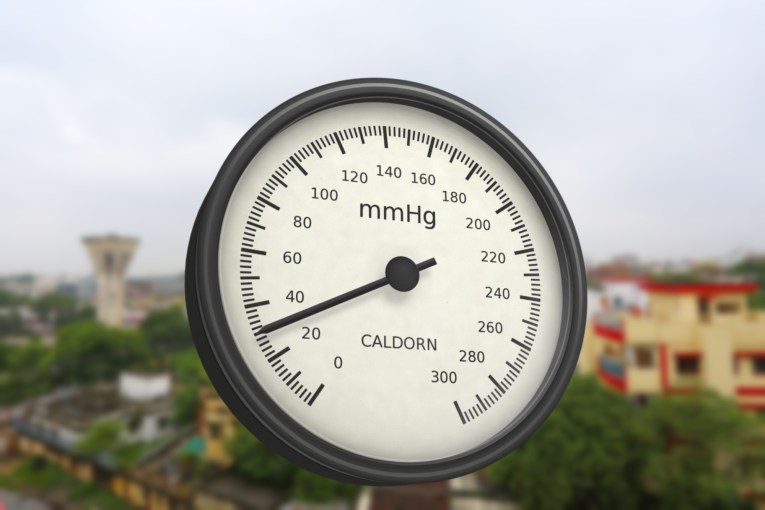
30,mmHg
